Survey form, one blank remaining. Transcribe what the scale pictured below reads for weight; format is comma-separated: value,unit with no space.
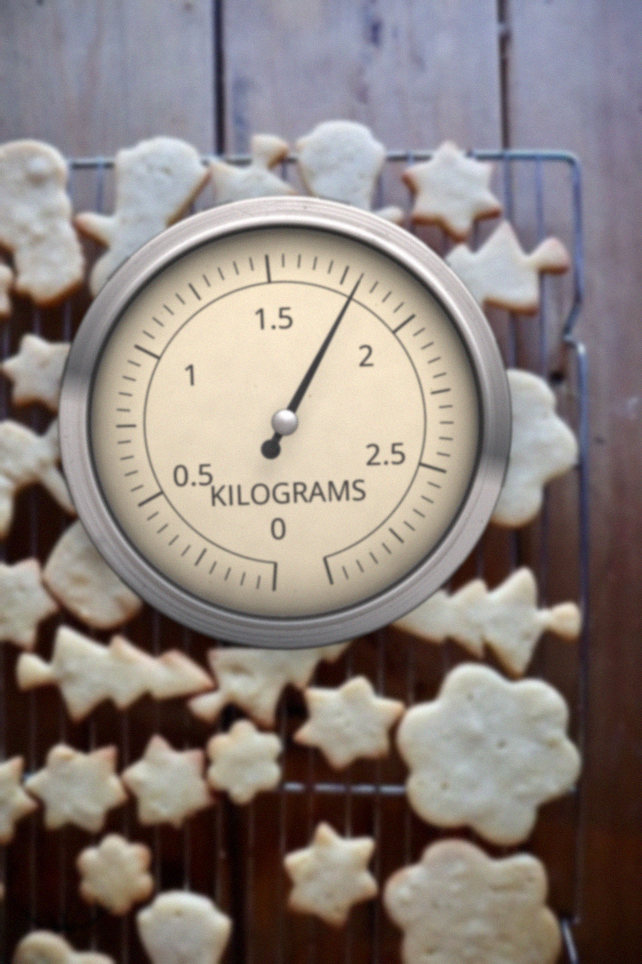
1.8,kg
